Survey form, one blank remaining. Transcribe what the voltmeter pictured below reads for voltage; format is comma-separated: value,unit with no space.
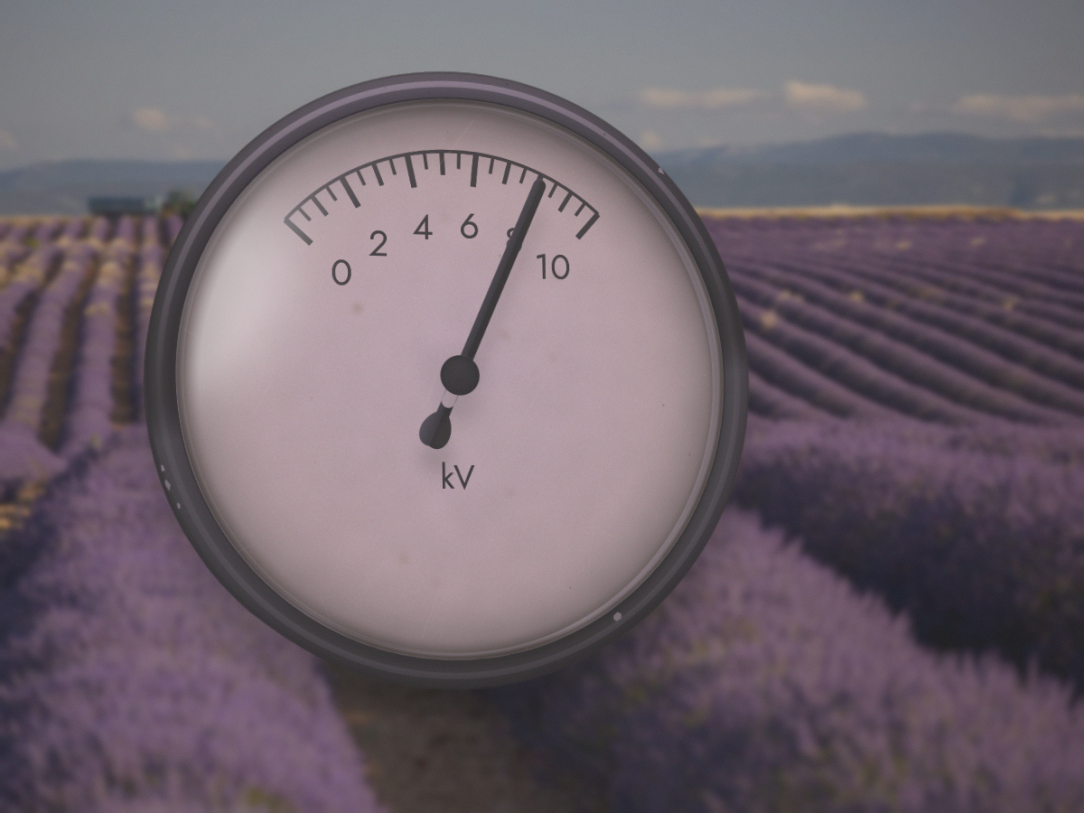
8,kV
